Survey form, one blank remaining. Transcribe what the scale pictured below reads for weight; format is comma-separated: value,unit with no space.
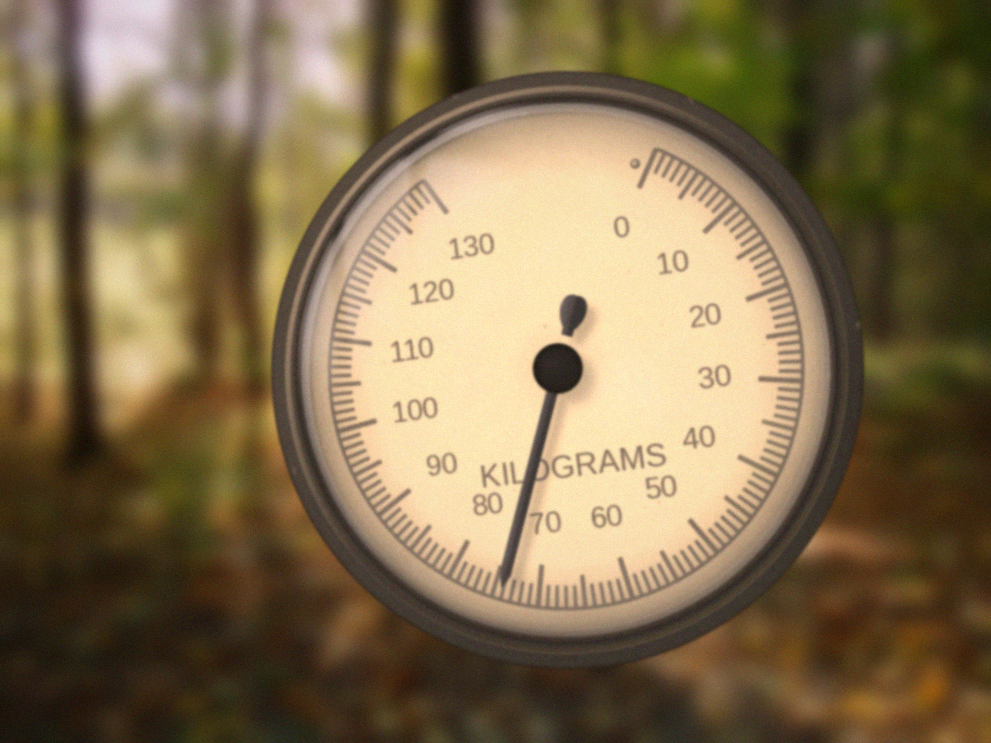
74,kg
